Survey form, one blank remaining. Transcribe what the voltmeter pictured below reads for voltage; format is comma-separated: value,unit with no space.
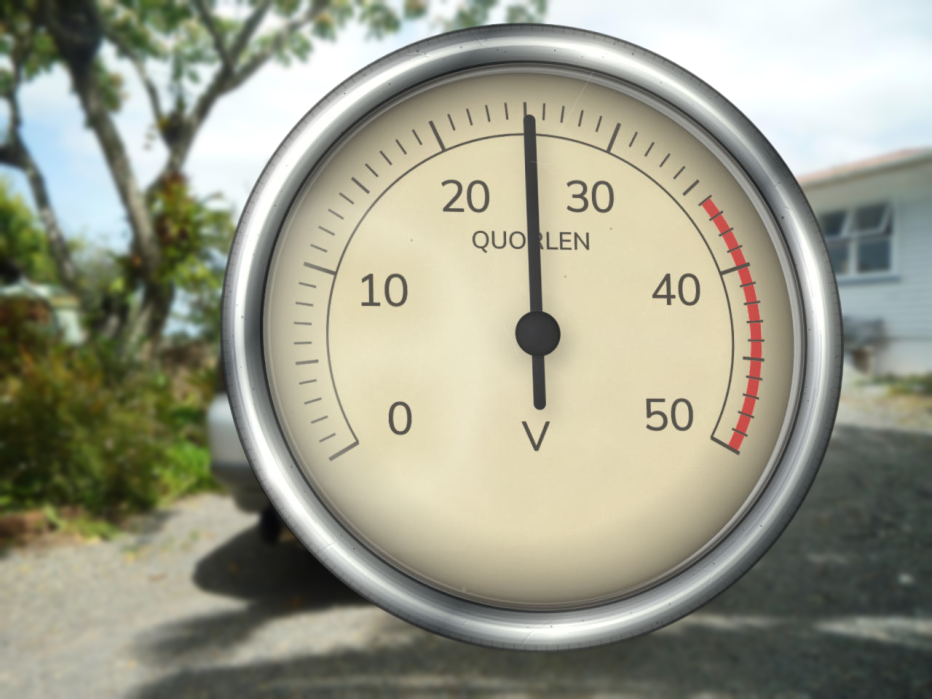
25,V
